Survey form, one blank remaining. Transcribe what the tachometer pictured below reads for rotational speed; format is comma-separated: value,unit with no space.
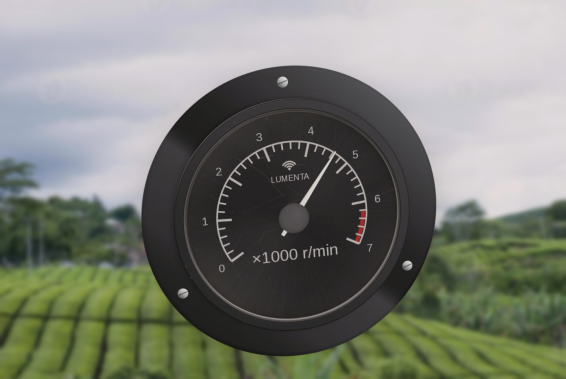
4600,rpm
